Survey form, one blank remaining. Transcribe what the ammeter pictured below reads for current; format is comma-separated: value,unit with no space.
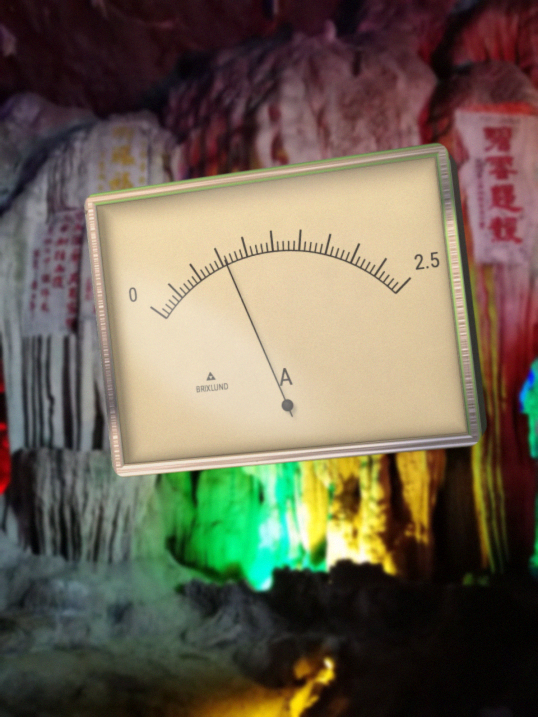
0.8,A
